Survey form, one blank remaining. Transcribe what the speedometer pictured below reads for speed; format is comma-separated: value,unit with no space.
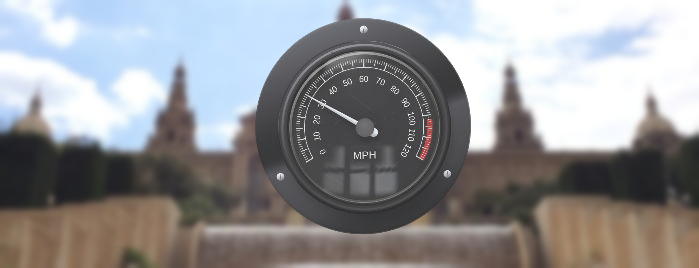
30,mph
